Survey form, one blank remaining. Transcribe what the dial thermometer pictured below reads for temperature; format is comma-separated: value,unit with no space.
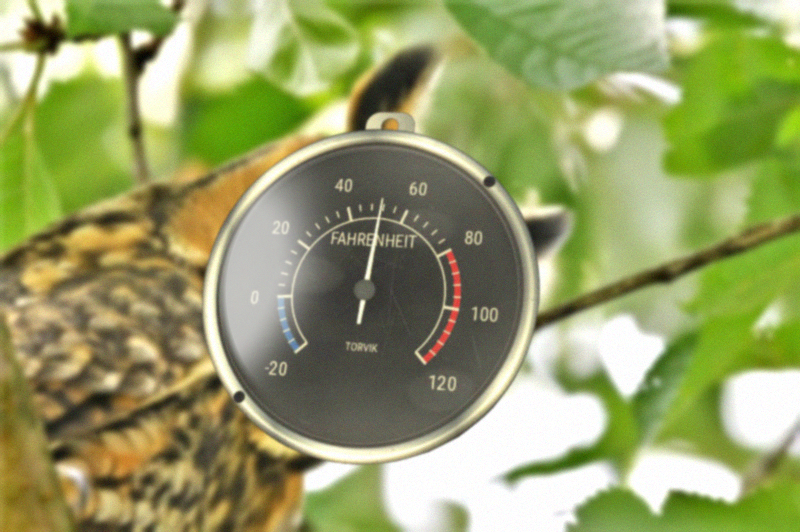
52,°F
